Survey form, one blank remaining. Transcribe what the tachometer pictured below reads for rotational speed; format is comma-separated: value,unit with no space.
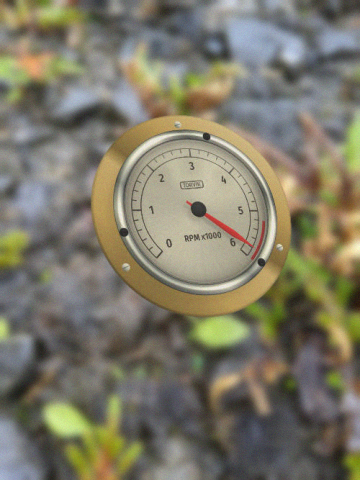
5800,rpm
